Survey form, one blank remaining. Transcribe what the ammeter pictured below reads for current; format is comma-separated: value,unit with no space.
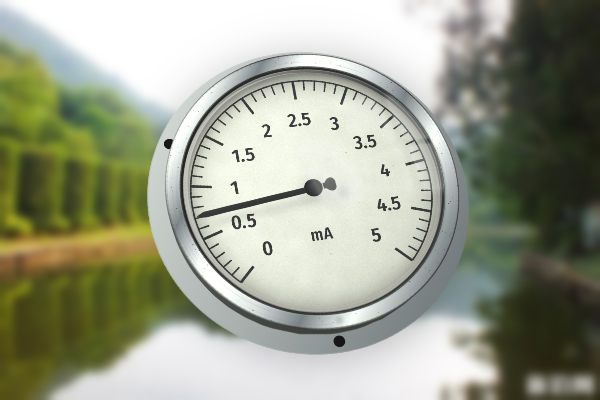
0.7,mA
